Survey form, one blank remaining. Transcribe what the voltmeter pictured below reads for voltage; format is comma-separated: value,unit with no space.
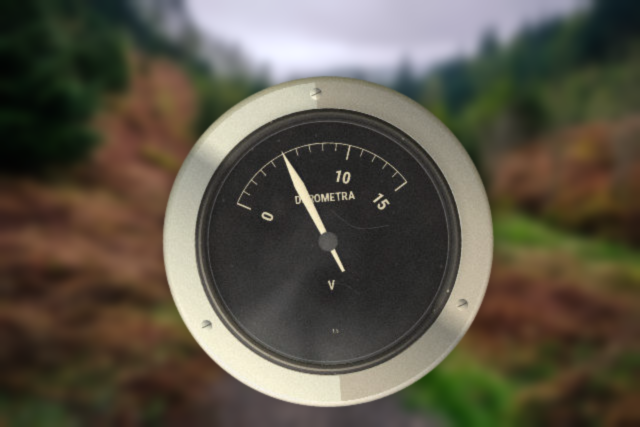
5,V
